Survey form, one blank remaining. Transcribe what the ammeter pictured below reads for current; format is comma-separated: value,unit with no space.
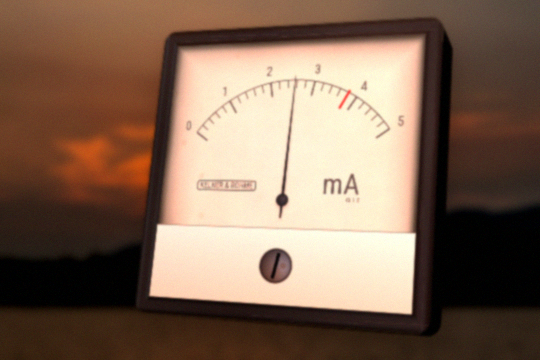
2.6,mA
